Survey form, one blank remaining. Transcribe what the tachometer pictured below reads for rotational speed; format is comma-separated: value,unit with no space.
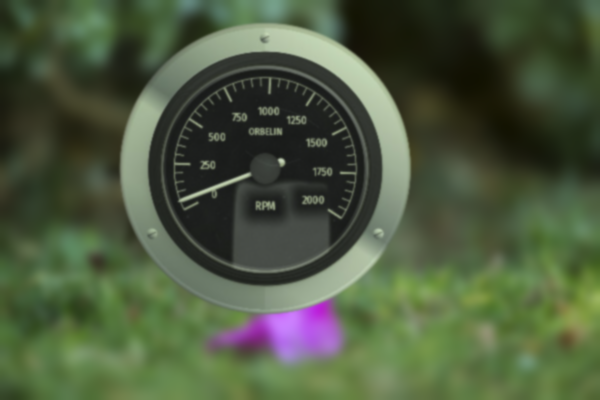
50,rpm
